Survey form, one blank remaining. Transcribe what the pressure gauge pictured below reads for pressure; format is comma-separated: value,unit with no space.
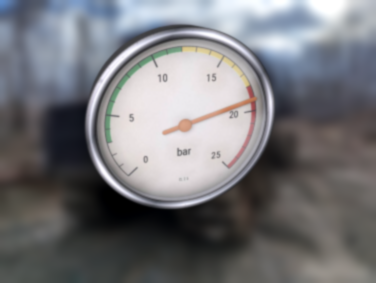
19,bar
